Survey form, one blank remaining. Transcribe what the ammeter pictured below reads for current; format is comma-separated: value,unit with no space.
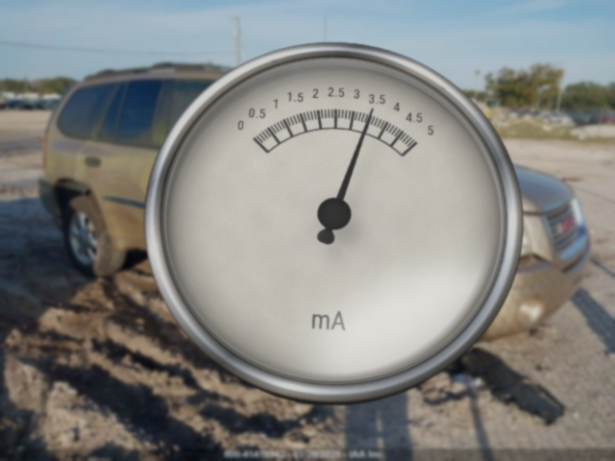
3.5,mA
